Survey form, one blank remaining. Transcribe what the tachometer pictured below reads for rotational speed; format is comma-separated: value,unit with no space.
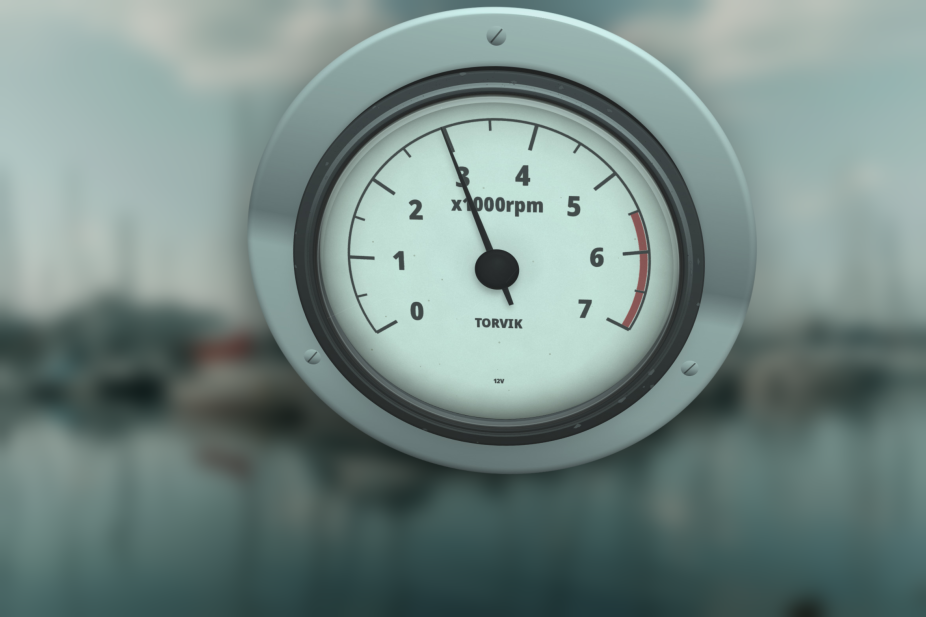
3000,rpm
